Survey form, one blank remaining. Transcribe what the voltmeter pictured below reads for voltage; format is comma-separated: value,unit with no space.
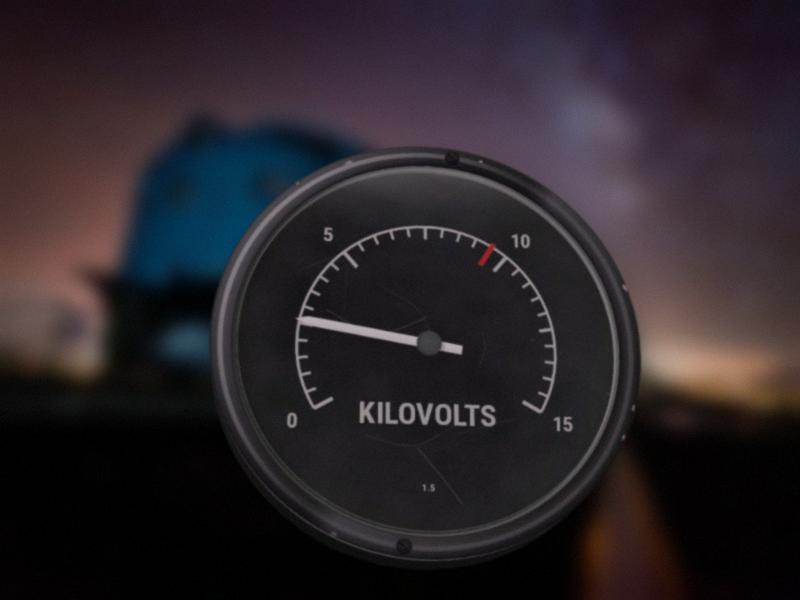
2.5,kV
